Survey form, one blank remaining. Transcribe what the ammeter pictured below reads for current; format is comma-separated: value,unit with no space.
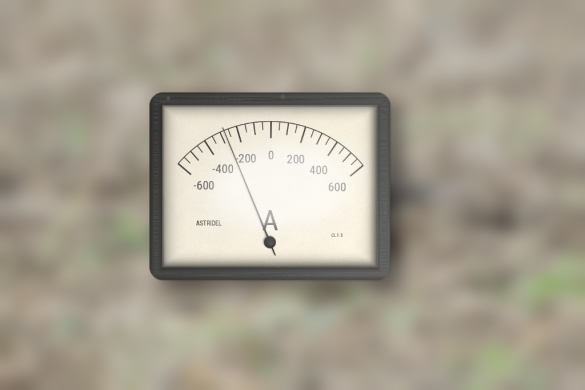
-275,A
